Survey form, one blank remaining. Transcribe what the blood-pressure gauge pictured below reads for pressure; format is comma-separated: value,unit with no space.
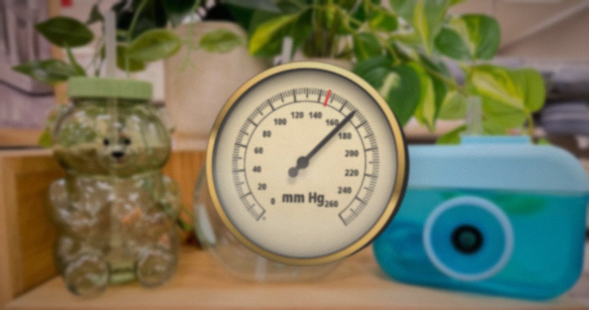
170,mmHg
